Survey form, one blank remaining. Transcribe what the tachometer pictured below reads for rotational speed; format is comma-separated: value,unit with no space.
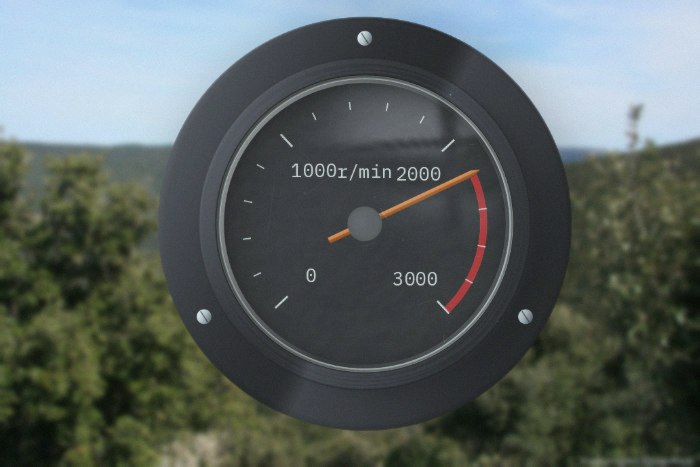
2200,rpm
